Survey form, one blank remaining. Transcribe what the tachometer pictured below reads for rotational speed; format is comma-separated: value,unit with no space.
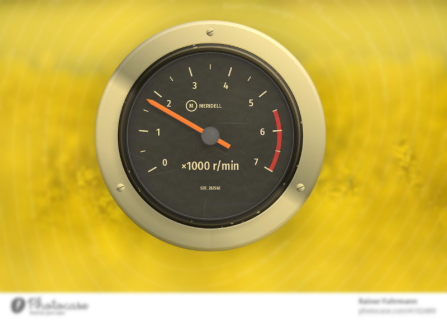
1750,rpm
